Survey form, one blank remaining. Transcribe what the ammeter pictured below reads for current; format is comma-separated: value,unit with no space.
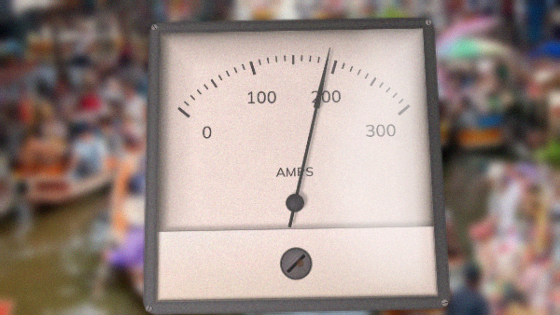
190,A
